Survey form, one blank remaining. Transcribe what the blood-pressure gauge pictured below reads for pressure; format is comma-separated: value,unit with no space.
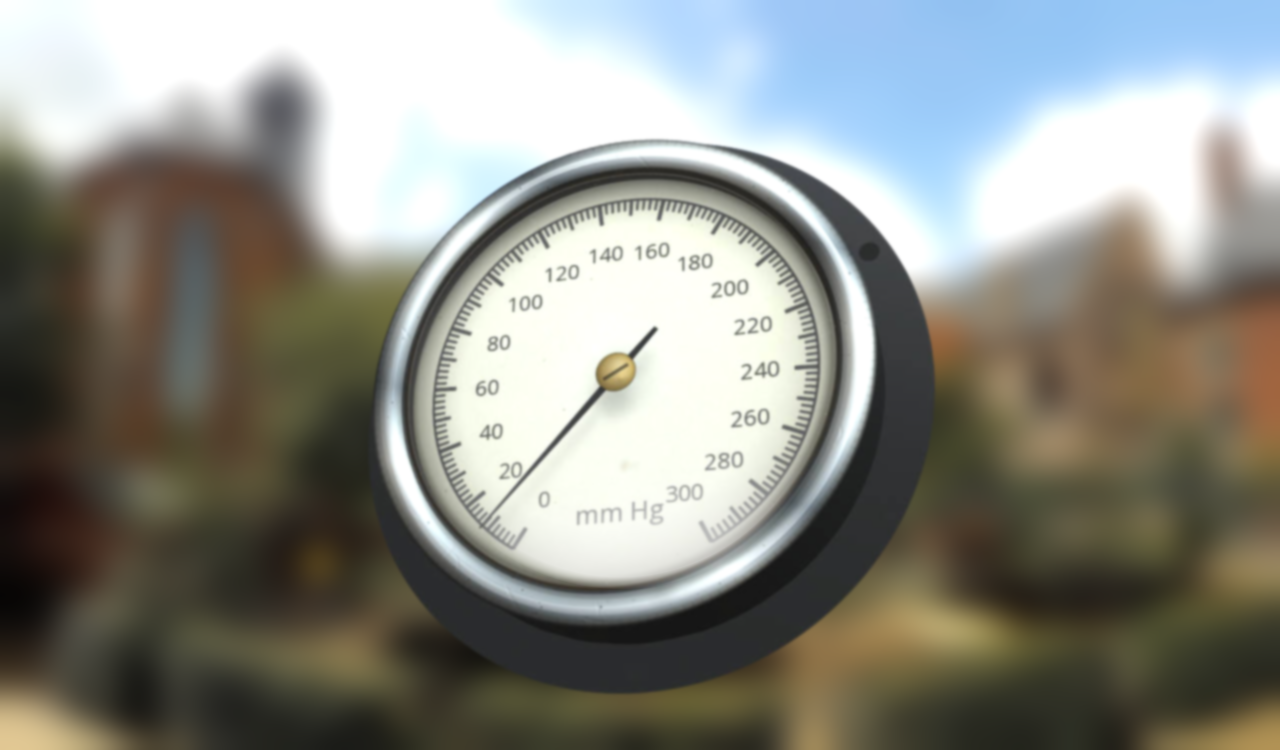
10,mmHg
